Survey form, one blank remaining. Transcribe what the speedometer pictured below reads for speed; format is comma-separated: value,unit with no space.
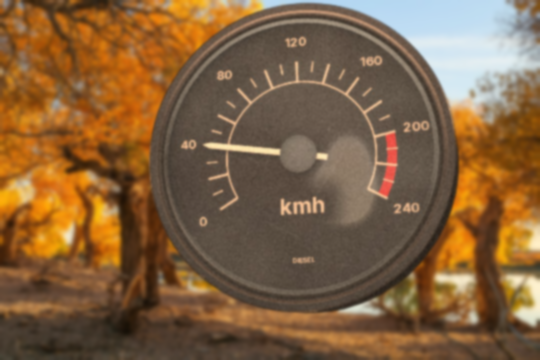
40,km/h
